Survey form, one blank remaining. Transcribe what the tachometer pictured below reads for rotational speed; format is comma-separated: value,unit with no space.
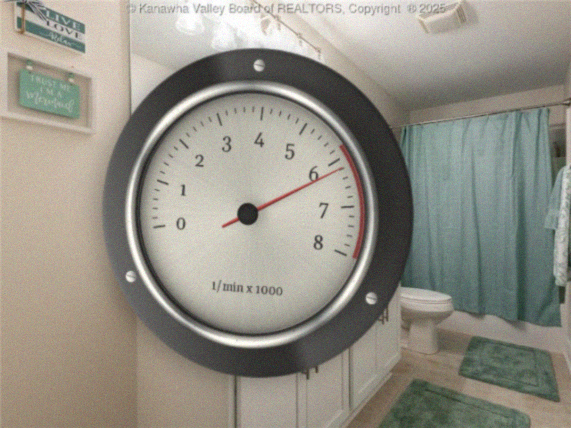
6200,rpm
